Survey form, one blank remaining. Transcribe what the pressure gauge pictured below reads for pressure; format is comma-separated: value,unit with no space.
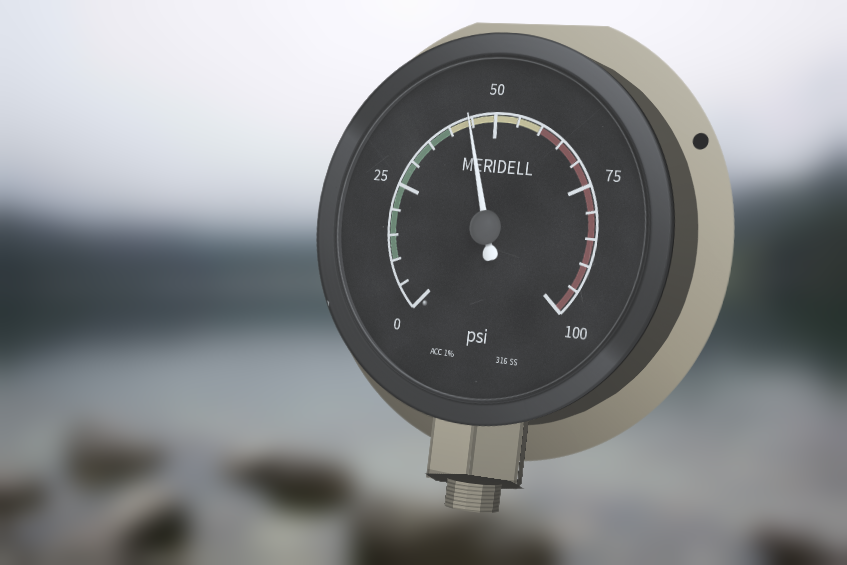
45,psi
